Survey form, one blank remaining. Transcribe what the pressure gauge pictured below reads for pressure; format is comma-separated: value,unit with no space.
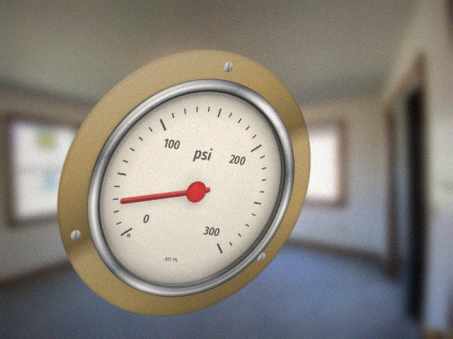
30,psi
